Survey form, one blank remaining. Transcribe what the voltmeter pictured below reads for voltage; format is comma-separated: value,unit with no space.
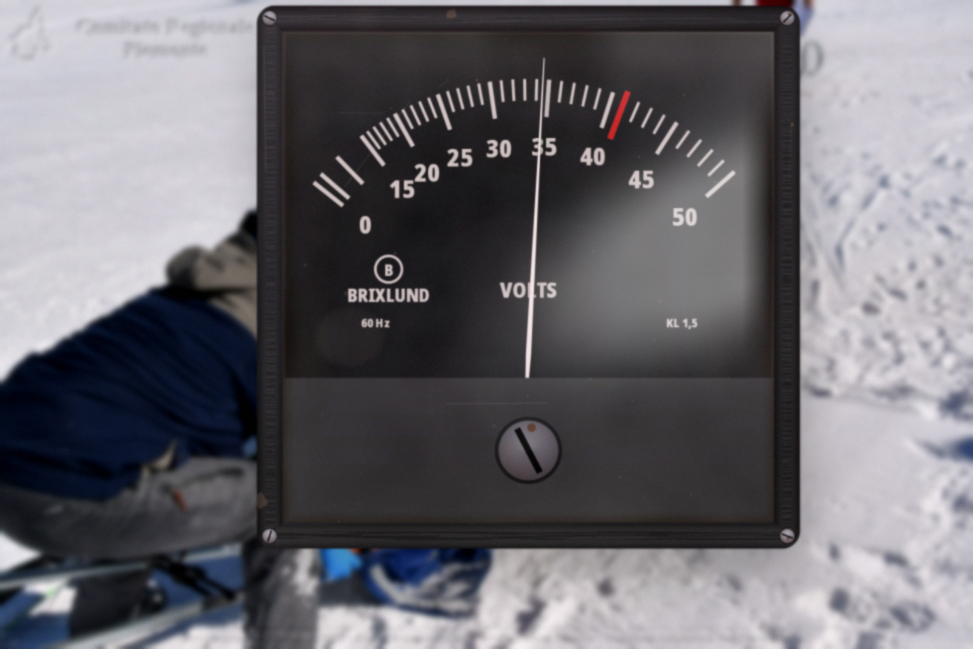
34.5,V
